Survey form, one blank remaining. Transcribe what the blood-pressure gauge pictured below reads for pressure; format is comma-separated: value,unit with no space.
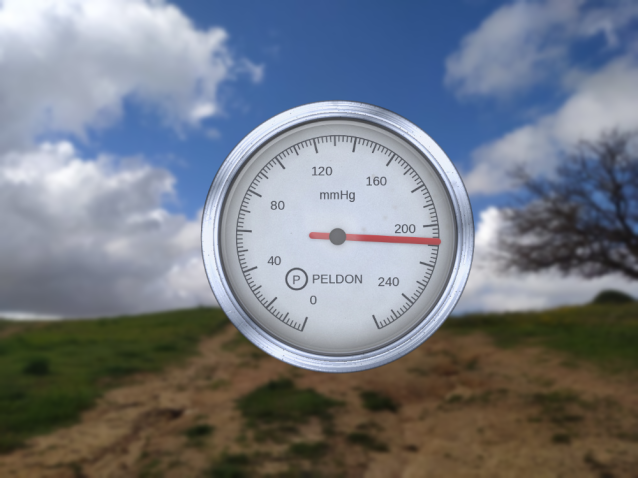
208,mmHg
